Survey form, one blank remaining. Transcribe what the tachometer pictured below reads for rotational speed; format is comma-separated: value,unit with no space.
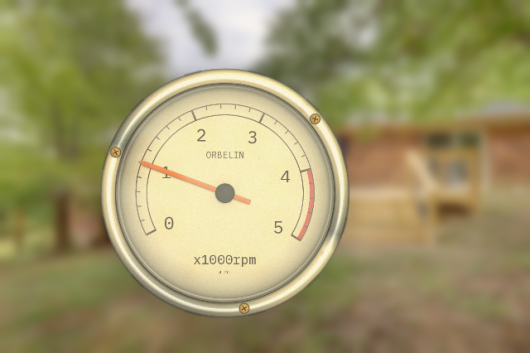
1000,rpm
